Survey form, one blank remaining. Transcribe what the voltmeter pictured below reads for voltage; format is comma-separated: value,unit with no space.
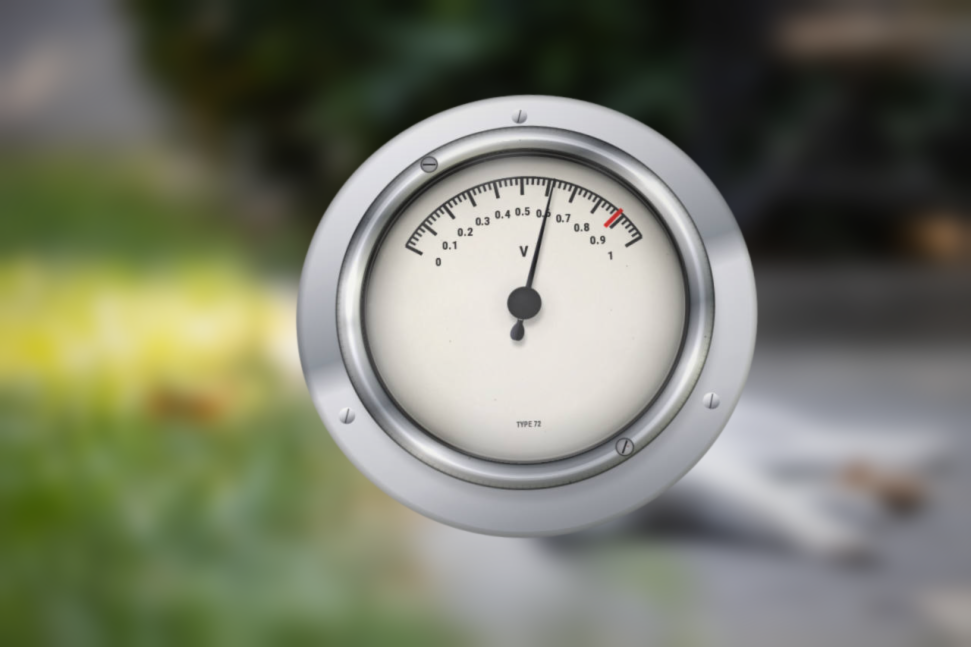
0.62,V
